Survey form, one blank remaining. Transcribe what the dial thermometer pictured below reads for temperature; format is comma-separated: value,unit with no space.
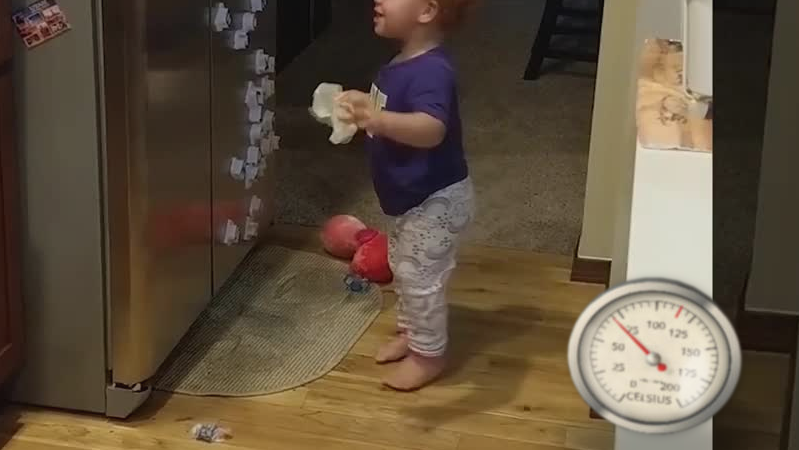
70,°C
